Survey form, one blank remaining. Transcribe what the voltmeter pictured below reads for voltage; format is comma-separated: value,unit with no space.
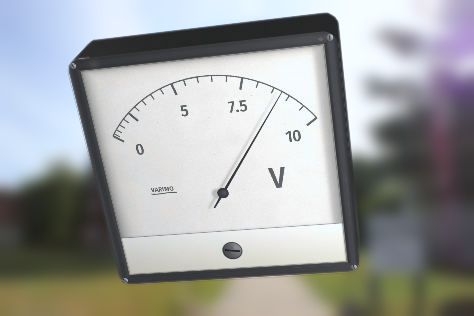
8.75,V
